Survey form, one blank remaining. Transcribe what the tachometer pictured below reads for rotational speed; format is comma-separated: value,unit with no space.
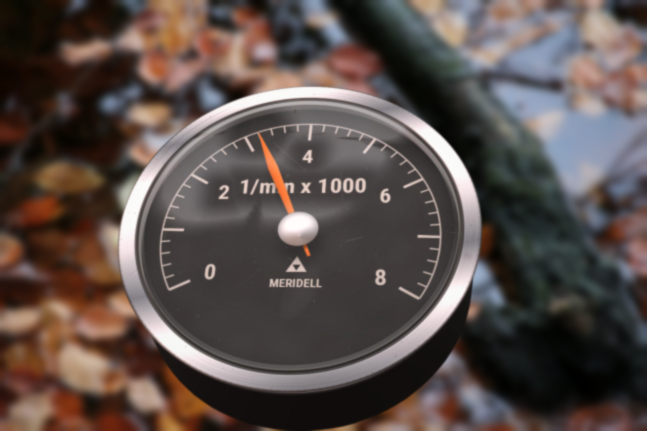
3200,rpm
